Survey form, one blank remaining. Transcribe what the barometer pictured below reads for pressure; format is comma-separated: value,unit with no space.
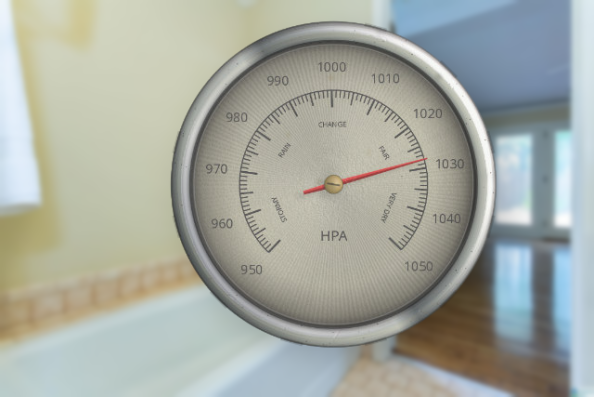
1028,hPa
